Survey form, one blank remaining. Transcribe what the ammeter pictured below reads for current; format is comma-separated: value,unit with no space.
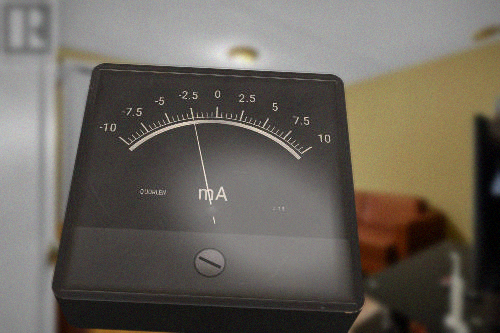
-2.5,mA
